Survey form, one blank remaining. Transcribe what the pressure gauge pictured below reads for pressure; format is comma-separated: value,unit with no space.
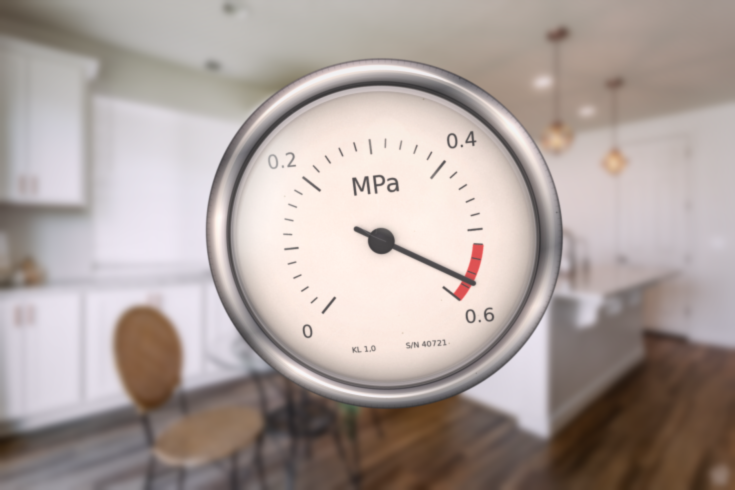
0.57,MPa
